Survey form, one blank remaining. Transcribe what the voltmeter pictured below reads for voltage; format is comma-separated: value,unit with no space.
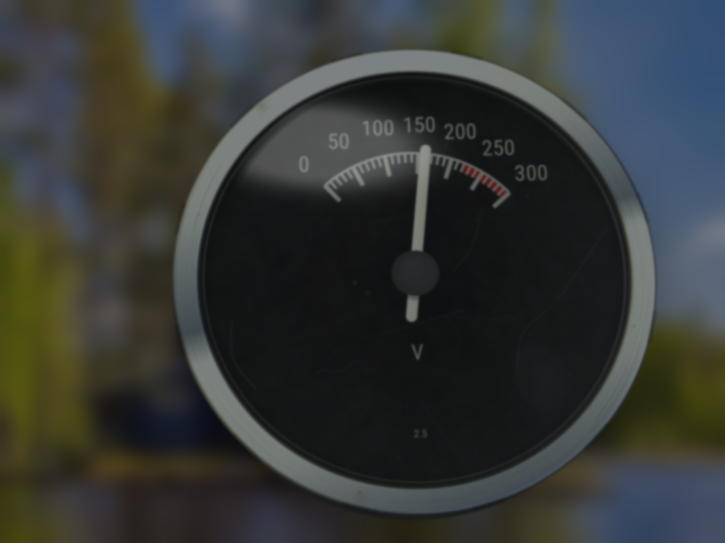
160,V
